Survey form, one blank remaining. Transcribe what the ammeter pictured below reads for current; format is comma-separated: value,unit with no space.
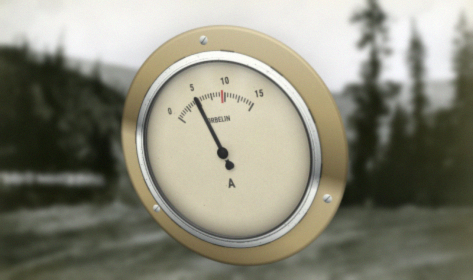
5,A
